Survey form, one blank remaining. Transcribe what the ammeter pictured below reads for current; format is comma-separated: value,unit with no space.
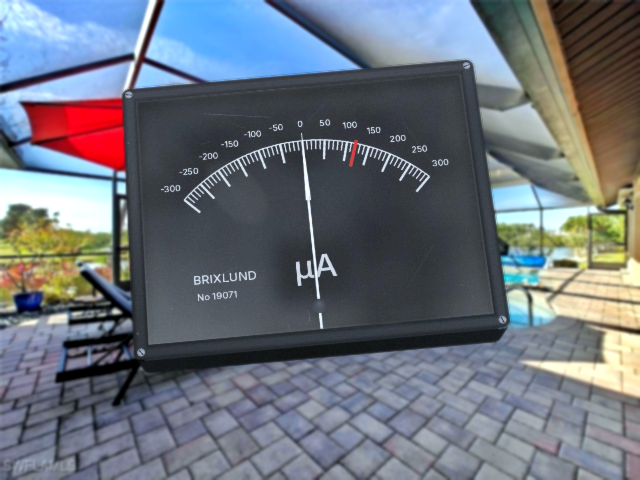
0,µA
